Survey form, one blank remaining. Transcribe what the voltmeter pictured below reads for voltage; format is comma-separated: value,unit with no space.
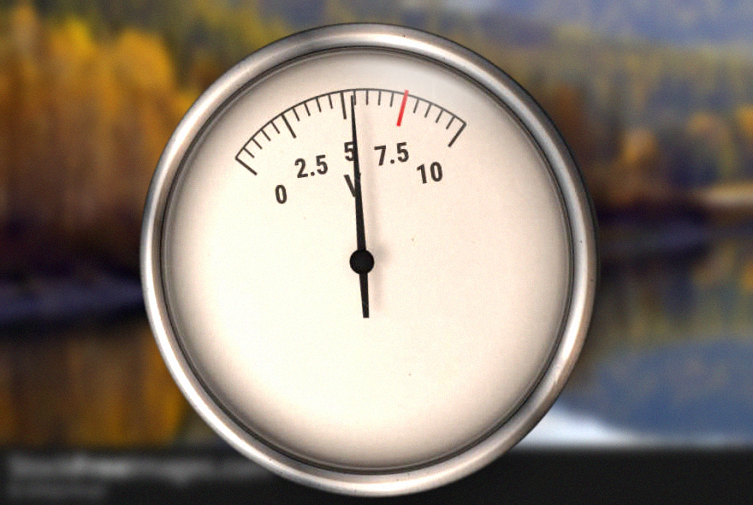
5.5,V
